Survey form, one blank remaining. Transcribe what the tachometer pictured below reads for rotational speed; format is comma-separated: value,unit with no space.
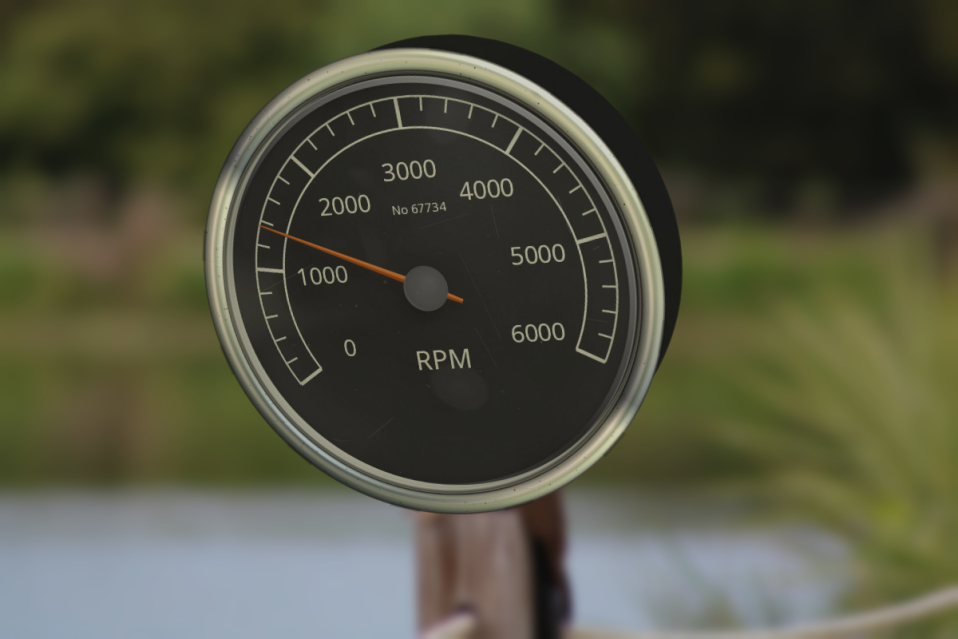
1400,rpm
